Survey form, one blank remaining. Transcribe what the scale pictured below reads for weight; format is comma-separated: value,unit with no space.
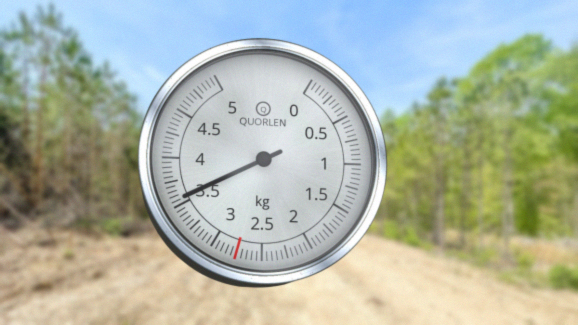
3.55,kg
